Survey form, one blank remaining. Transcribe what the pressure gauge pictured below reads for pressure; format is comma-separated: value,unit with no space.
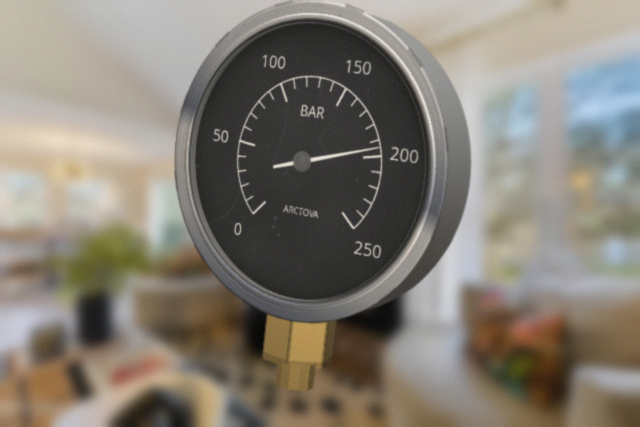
195,bar
